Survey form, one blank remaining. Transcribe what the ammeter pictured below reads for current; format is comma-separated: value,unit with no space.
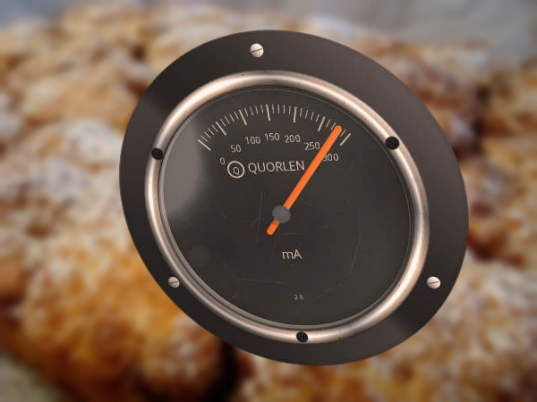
280,mA
